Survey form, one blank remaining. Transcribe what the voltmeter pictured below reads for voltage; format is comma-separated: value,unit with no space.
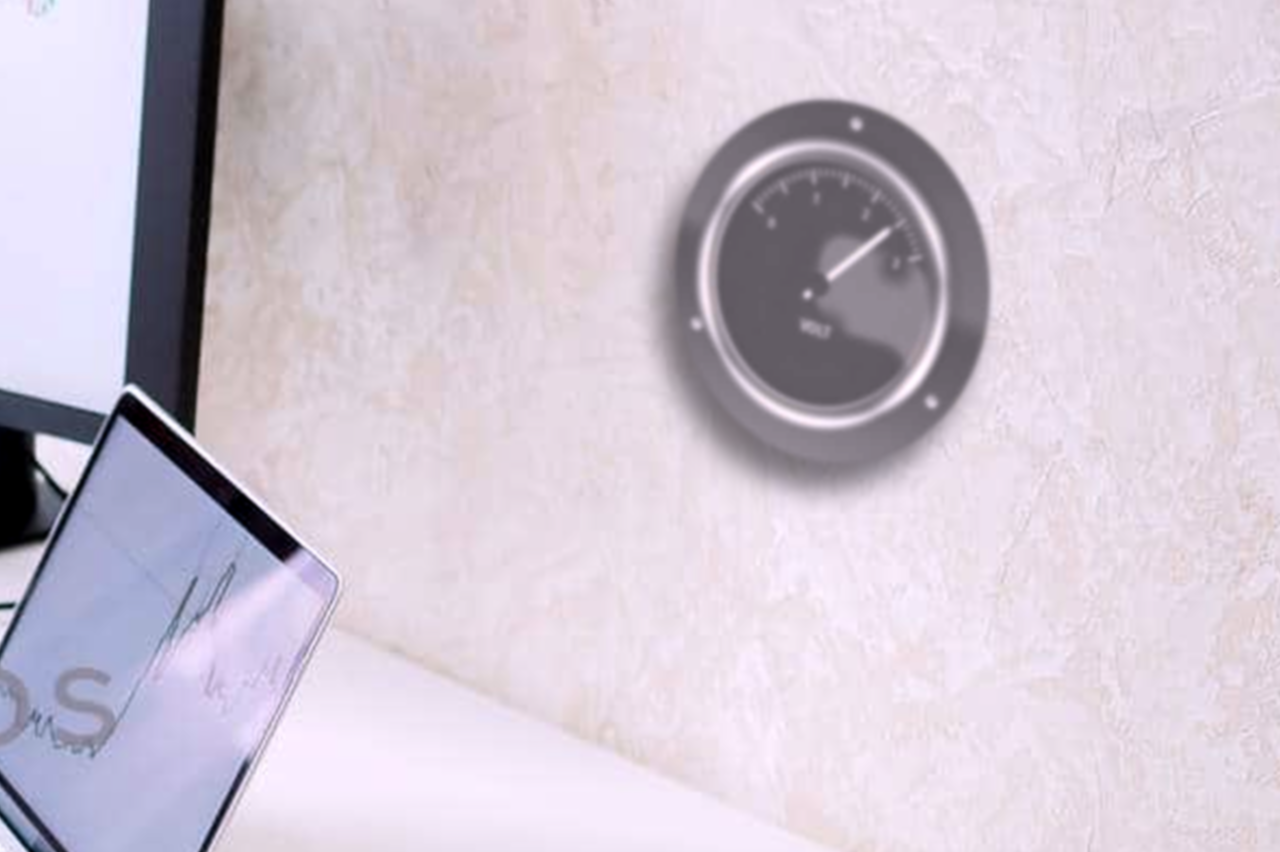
2.5,V
